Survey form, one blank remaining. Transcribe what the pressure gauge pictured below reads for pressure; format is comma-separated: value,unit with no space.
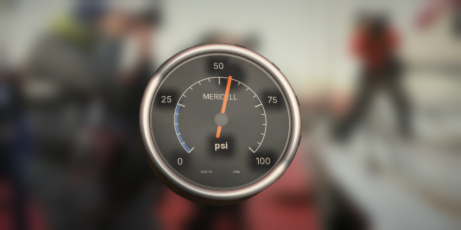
55,psi
